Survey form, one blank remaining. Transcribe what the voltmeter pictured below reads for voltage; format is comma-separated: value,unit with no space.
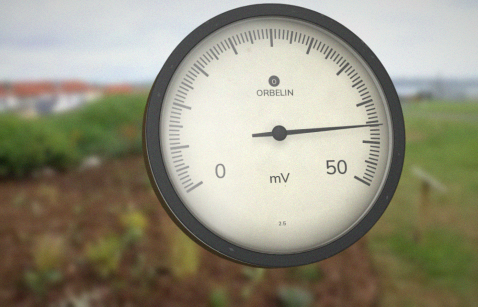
43,mV
